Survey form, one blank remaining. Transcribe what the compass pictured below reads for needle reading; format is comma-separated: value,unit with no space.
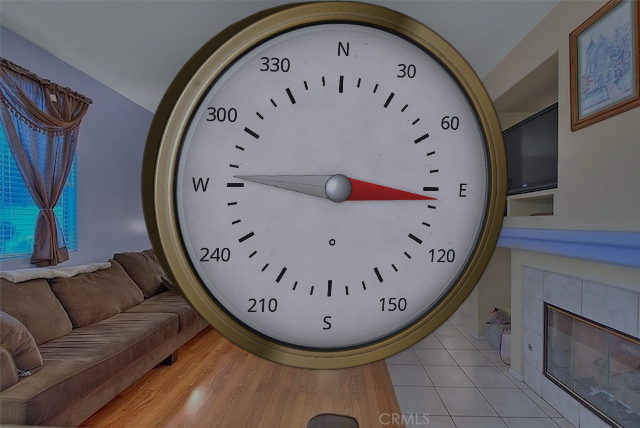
95,°
